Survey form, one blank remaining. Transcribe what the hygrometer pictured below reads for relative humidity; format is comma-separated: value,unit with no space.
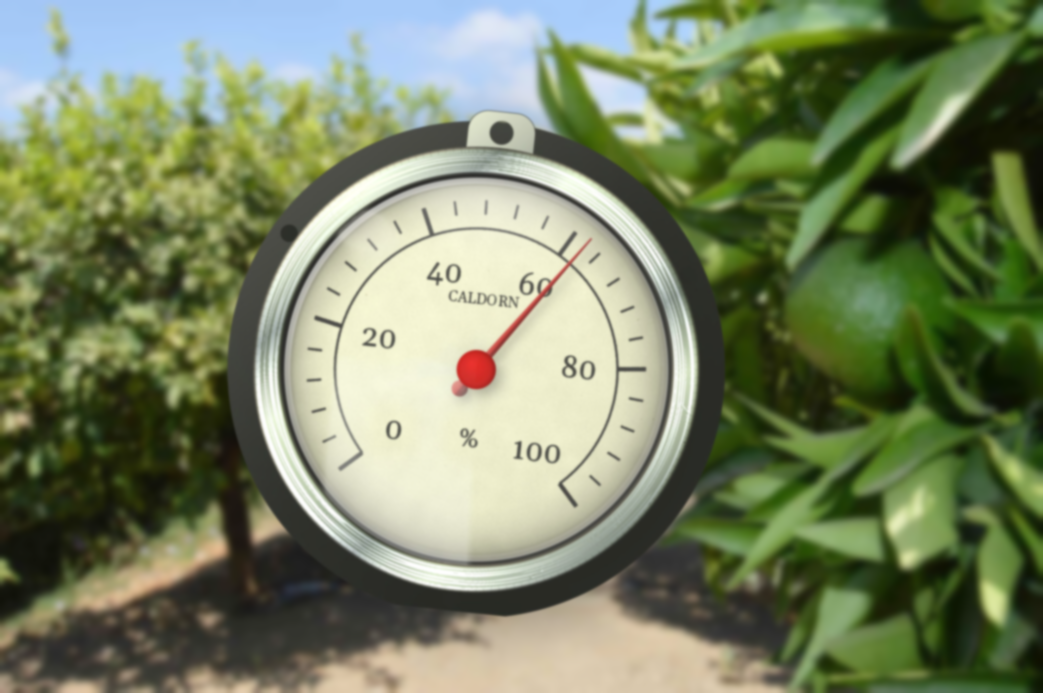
62,%
